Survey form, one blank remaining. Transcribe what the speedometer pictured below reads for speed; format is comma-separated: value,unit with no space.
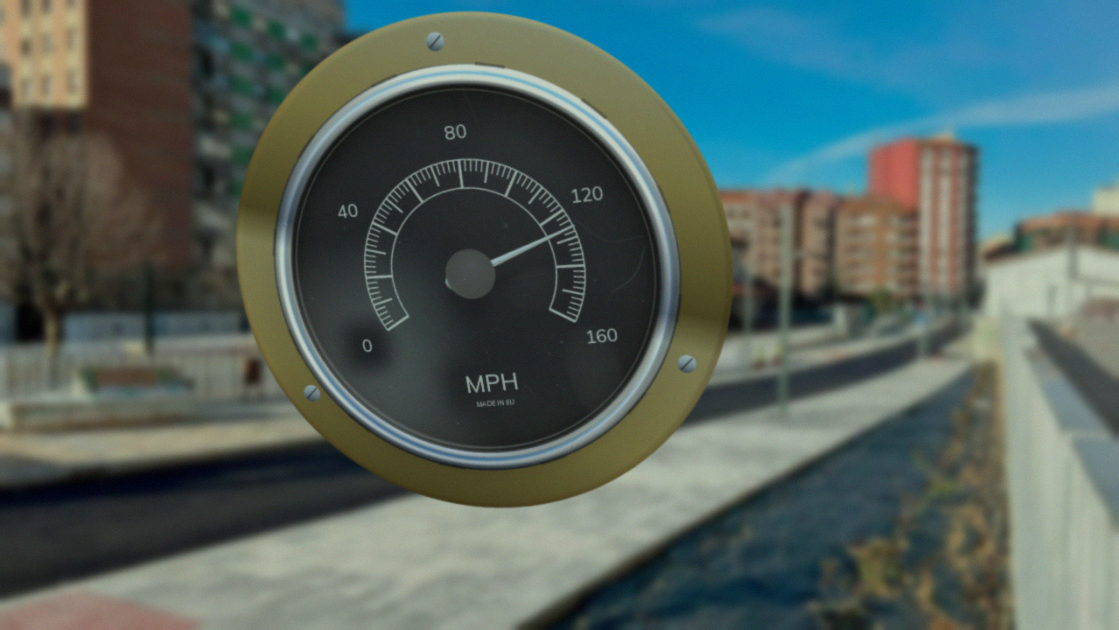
126,mph
